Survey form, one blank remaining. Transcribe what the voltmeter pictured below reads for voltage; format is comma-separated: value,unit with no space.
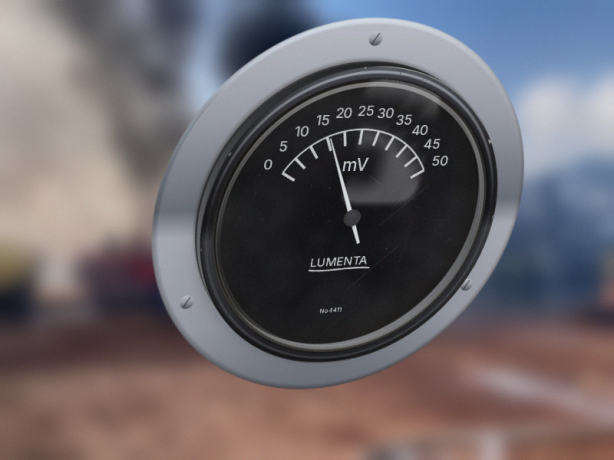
15,mV
